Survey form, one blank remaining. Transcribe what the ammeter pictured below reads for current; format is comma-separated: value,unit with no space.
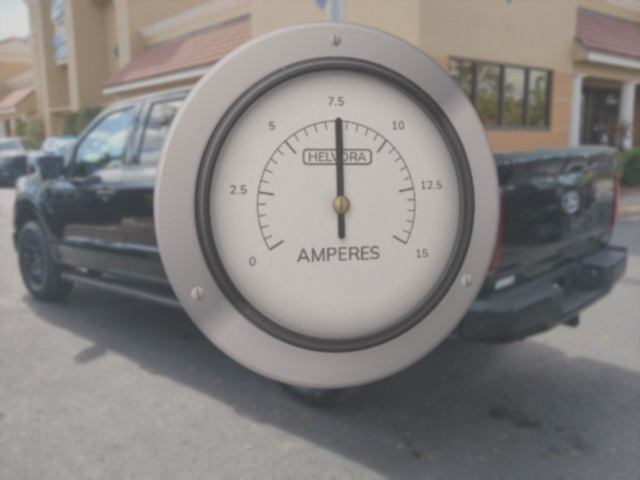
7.5,A
